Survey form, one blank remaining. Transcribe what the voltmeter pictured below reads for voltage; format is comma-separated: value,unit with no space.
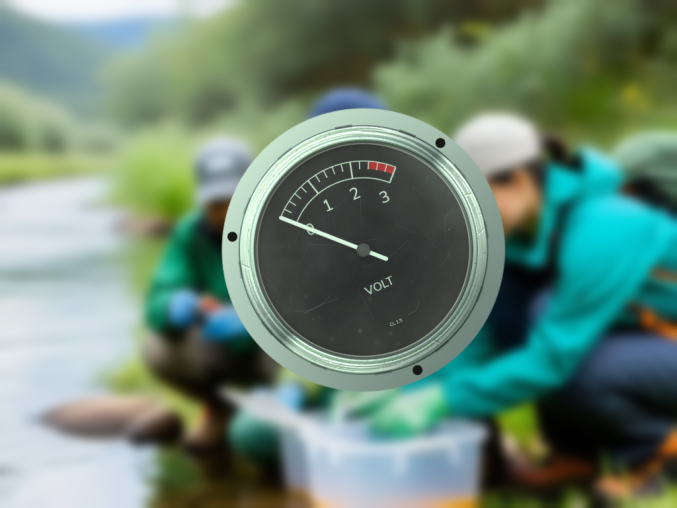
0,V
